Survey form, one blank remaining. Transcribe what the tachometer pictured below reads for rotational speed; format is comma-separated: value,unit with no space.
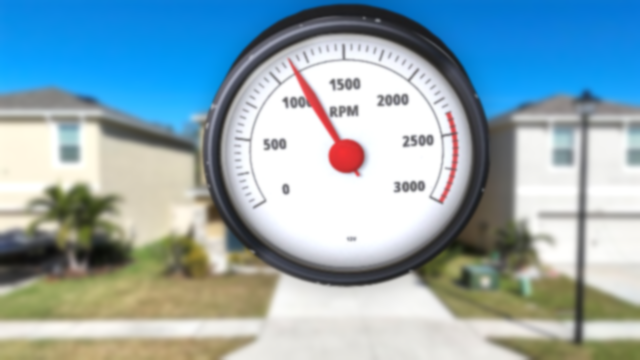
1150,rpm
